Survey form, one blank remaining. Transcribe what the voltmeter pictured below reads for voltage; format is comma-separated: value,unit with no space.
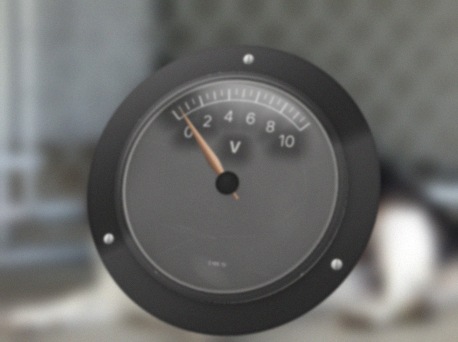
0.5,V
